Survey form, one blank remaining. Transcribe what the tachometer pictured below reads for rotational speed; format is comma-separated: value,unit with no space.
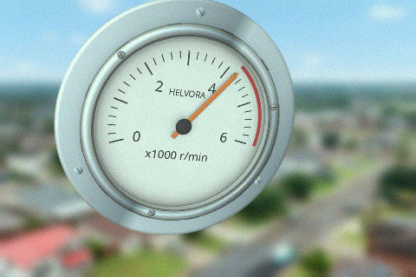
4200,rpm
